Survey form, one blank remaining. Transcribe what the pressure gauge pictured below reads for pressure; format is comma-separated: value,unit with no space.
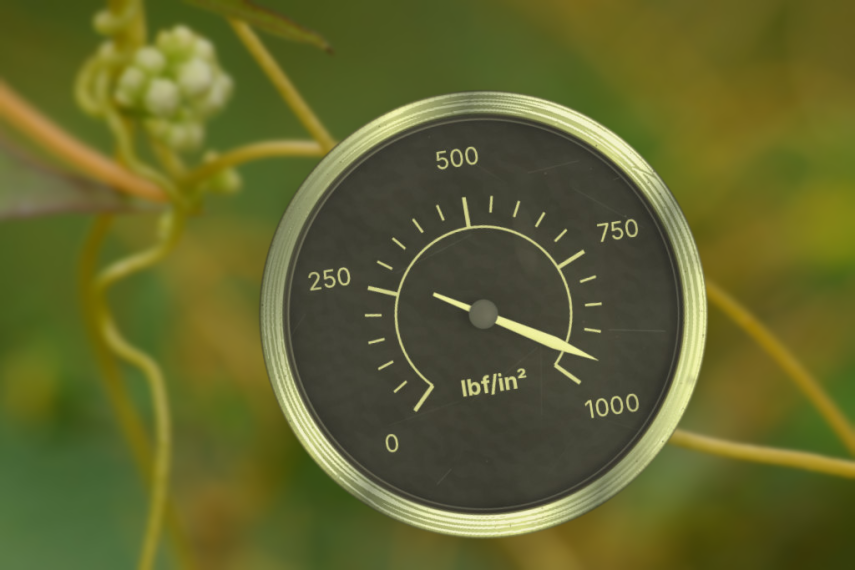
950,psi
